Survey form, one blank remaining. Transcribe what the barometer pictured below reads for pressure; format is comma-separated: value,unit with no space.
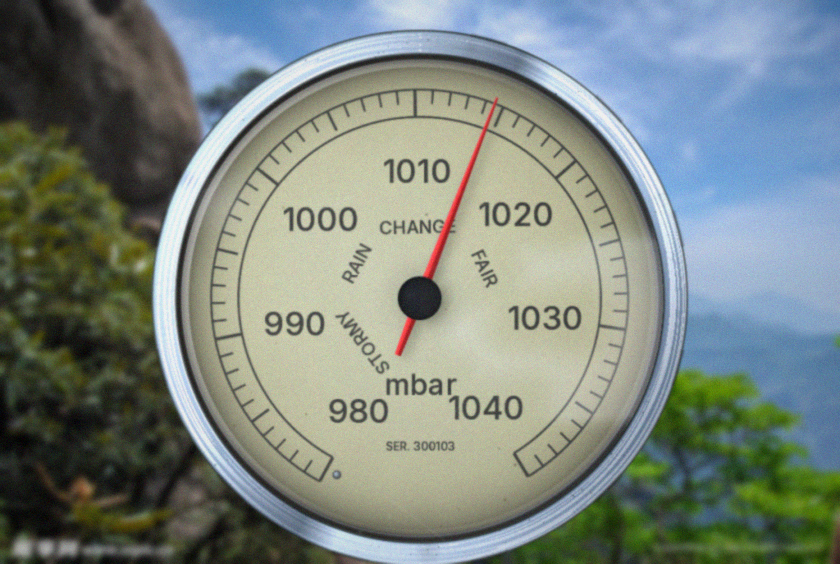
1014.5,mbar
